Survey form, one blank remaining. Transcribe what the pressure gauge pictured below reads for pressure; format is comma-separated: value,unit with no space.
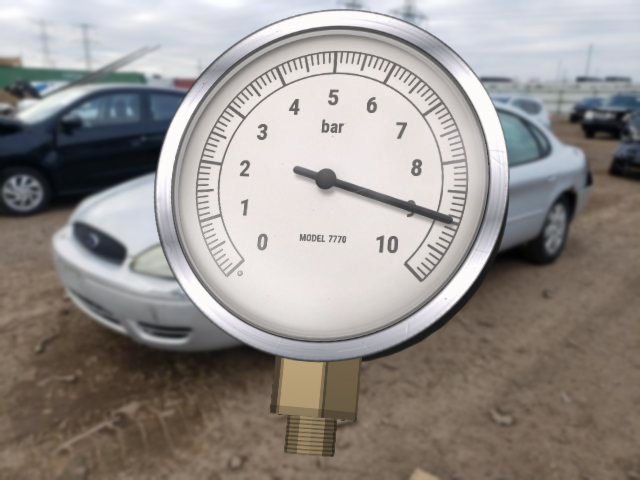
9,bar
